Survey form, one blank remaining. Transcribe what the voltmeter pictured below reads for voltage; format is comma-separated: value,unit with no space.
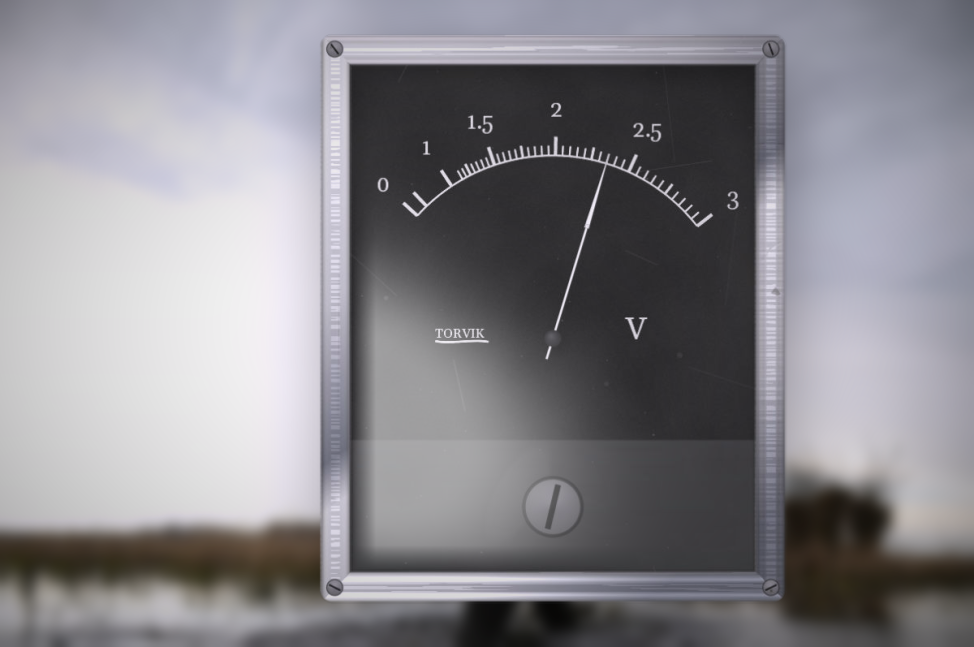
2.35,V
